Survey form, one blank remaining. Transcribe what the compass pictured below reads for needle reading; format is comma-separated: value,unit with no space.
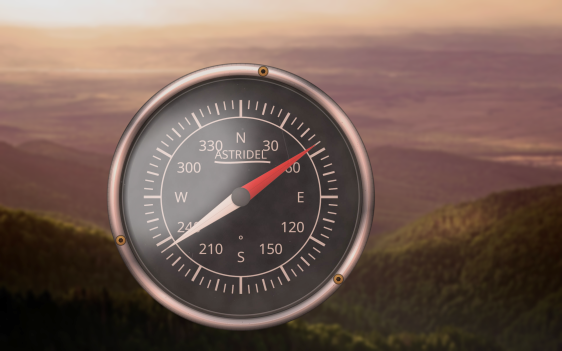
55,°
